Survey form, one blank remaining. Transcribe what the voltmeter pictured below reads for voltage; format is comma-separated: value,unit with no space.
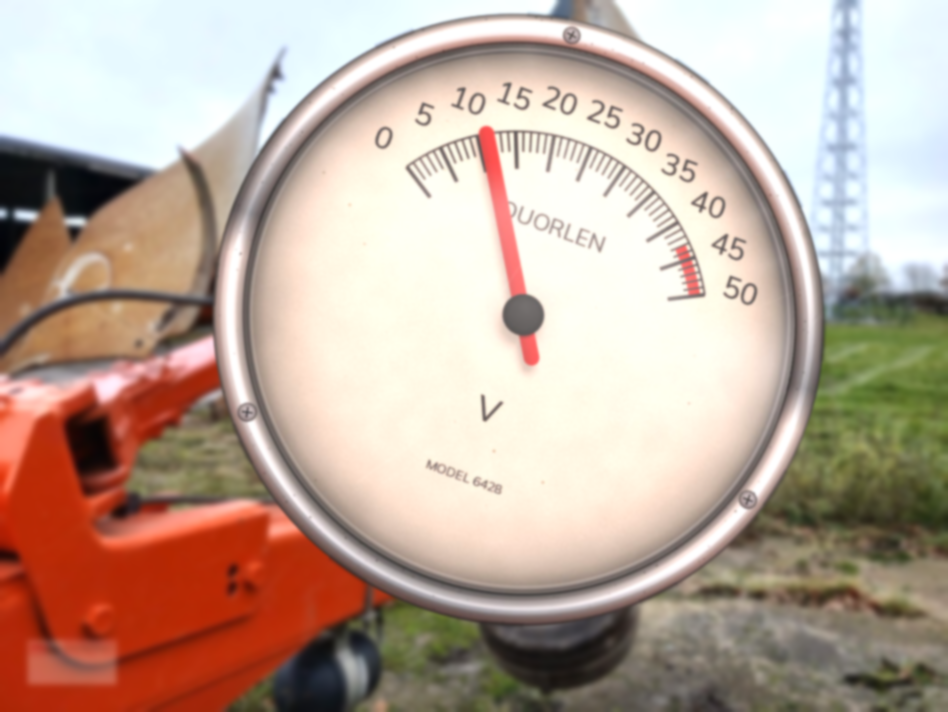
11,V
